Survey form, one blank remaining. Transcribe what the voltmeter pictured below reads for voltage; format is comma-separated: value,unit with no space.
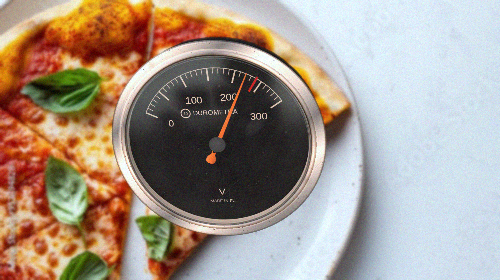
220,V
